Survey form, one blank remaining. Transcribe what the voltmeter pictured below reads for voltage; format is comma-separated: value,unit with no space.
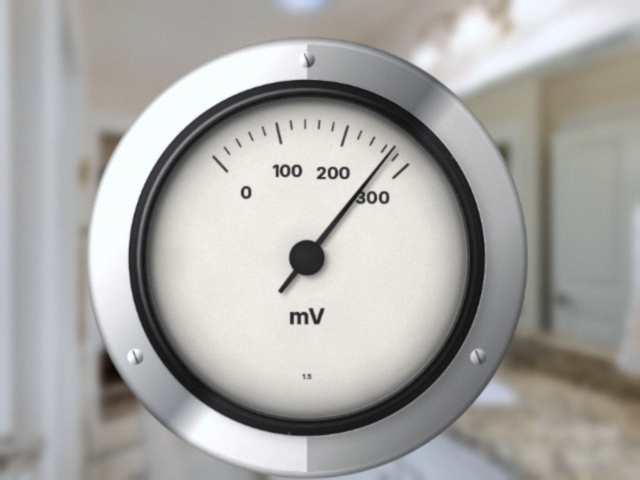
270,mV
